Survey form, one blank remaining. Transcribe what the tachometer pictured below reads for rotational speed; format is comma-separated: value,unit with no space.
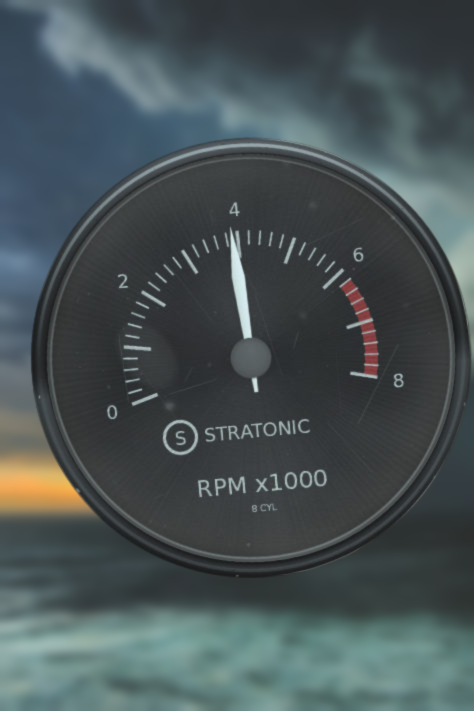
3900,rpm
